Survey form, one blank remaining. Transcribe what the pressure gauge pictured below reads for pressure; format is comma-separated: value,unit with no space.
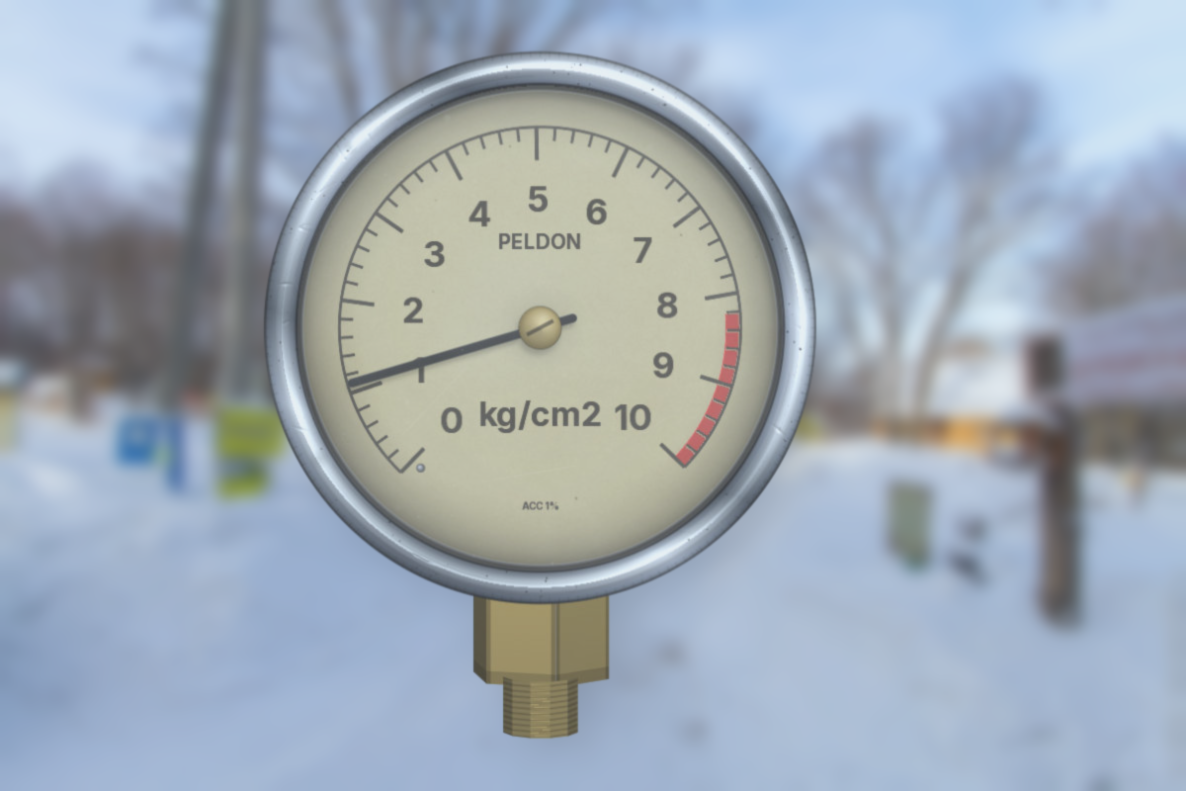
1.1,kg/cm²
